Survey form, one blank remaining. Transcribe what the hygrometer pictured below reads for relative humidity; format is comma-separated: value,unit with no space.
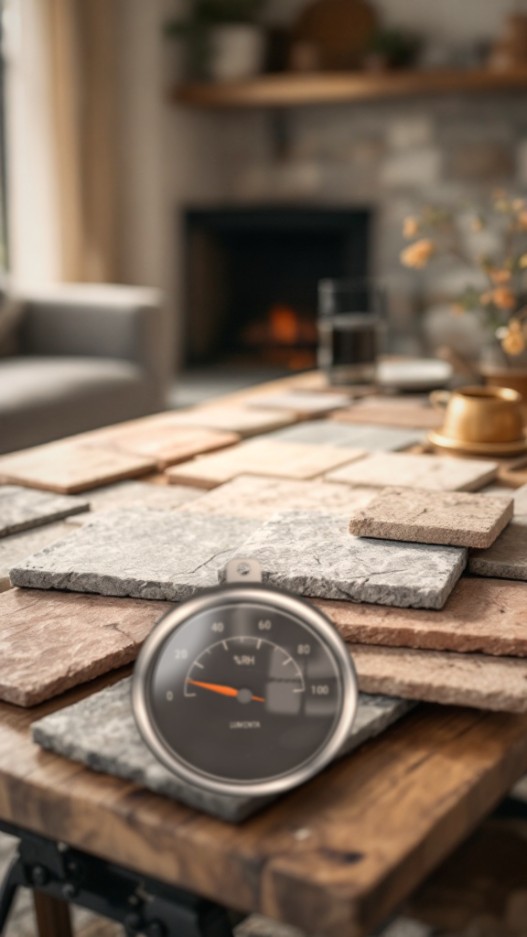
10,%
